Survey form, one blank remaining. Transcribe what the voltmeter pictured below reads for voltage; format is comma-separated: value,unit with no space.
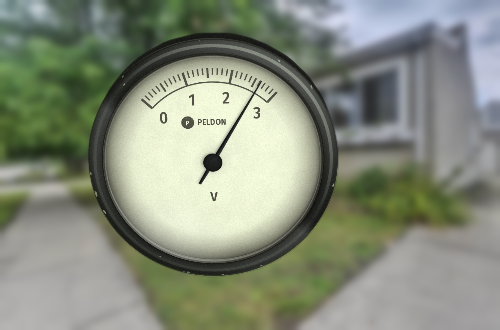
2.6,V
